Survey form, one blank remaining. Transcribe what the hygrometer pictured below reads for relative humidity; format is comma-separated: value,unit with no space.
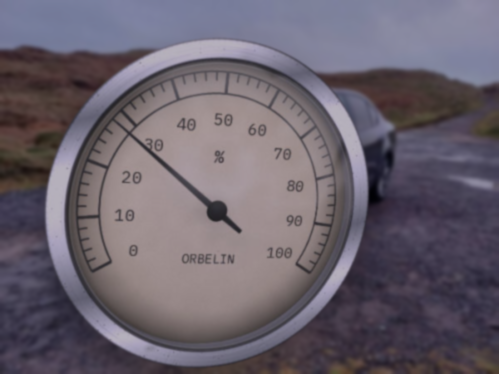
28,%
